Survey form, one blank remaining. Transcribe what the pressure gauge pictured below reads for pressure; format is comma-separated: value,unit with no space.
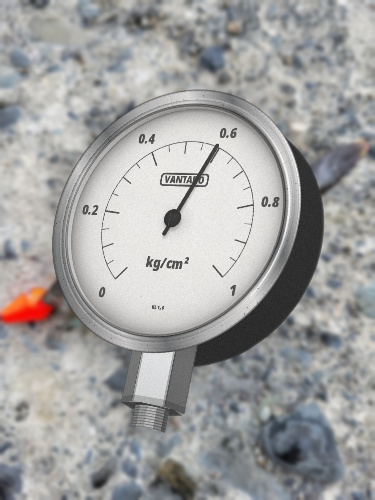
0.6,kg/cm²
